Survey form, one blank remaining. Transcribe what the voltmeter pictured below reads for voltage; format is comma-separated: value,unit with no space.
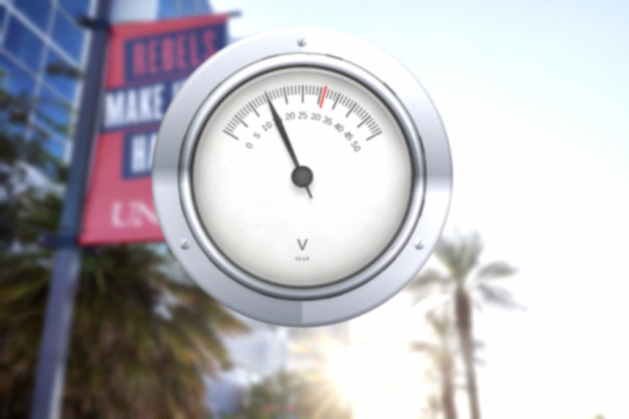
15,V
